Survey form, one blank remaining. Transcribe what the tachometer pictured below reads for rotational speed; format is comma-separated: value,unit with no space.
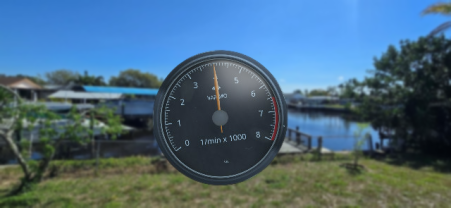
4000,rpm
